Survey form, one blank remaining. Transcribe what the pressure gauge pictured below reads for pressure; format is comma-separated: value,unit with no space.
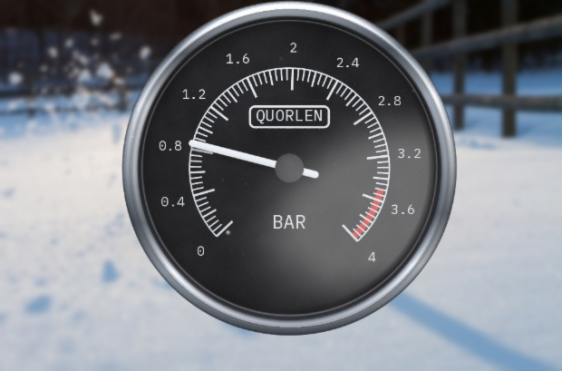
0.85,bar
